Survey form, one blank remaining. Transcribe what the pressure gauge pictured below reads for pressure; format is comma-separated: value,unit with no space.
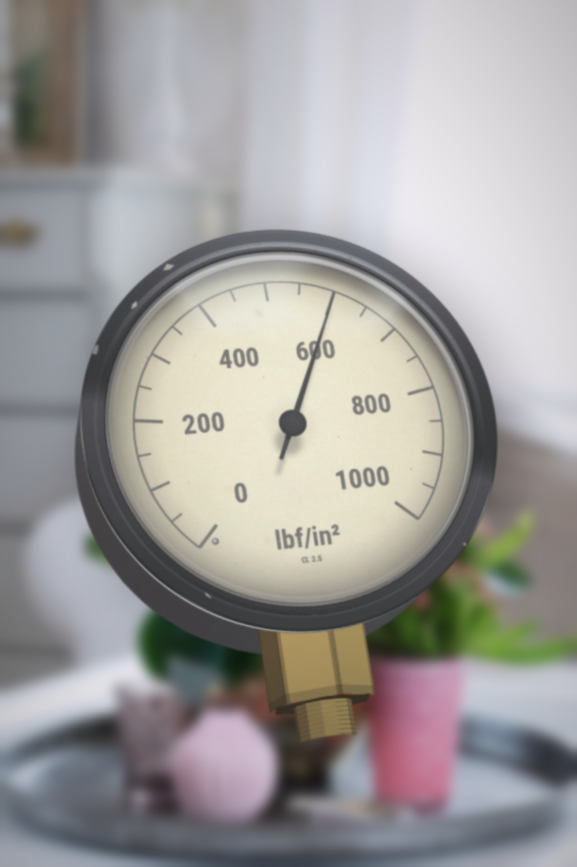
600,psi
